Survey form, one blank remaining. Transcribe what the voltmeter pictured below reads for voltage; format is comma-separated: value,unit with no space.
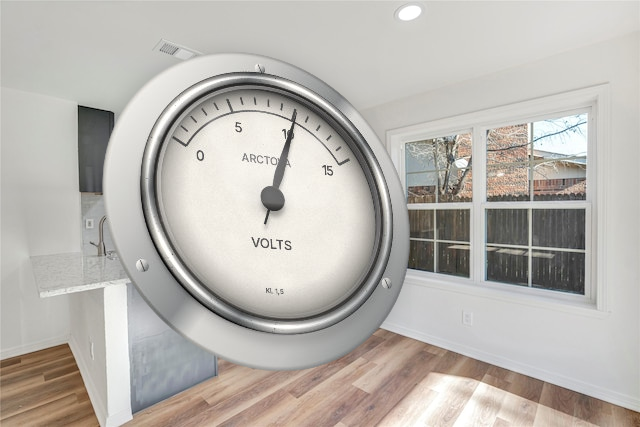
10,V
